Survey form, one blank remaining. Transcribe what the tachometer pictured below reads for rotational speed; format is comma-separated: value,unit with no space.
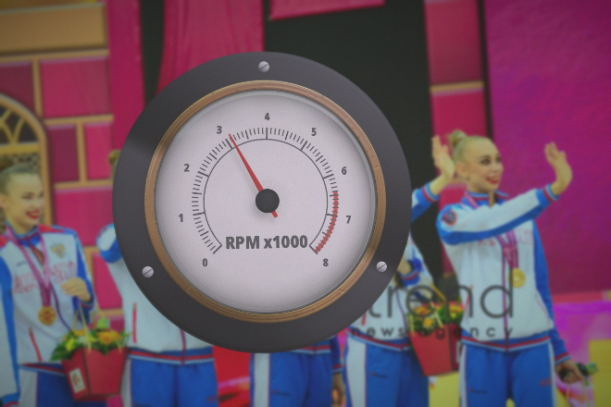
3100,rpm
